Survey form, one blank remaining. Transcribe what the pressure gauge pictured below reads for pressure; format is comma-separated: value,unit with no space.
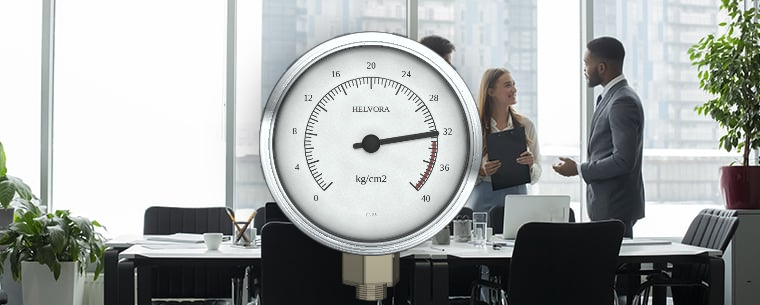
32,kg/cm²
